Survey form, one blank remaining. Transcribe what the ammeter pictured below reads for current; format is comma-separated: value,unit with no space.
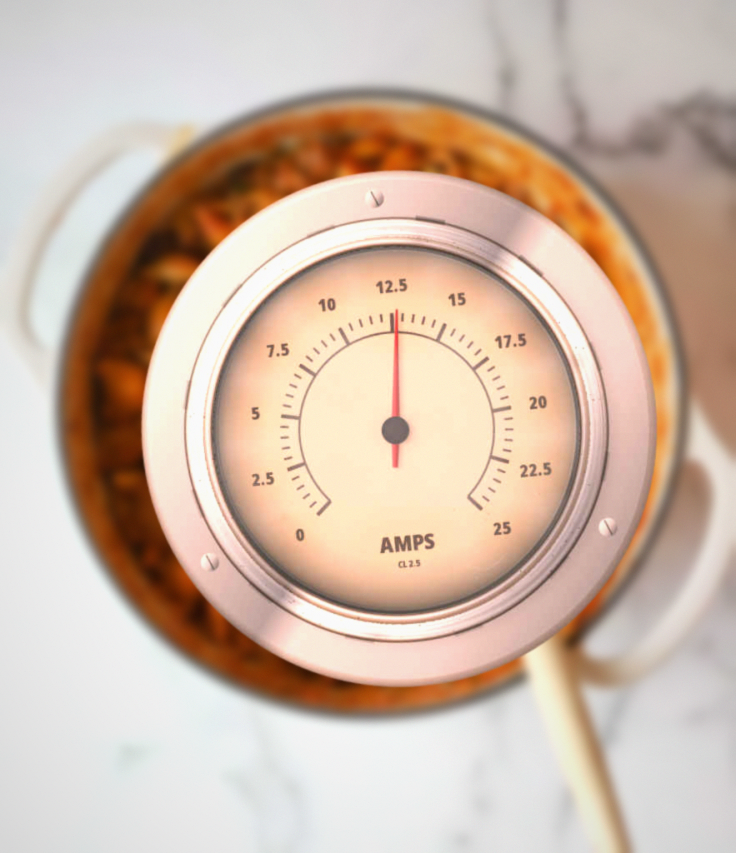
12.75,A
